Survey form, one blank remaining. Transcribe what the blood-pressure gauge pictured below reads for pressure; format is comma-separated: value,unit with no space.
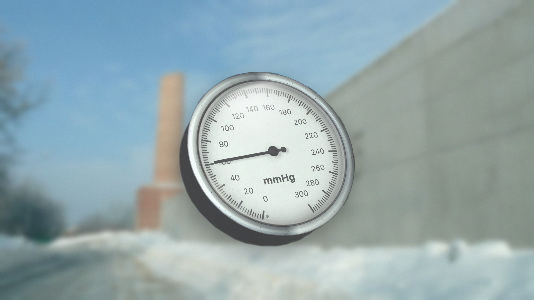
60,mmHg
